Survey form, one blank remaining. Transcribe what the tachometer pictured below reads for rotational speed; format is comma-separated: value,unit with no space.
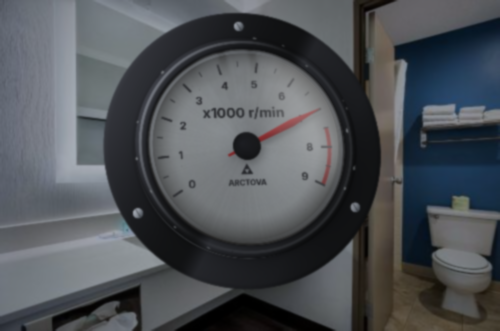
7000,rpm
